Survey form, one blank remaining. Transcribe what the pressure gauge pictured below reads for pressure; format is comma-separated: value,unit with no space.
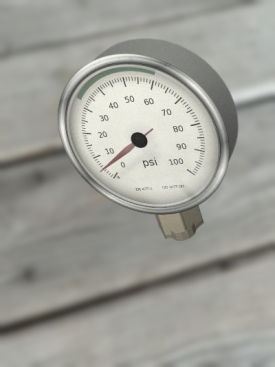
5,psi
